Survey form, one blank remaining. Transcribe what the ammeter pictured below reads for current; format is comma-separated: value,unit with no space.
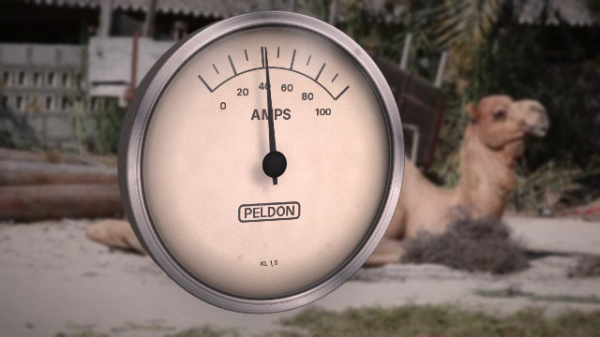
40,A
